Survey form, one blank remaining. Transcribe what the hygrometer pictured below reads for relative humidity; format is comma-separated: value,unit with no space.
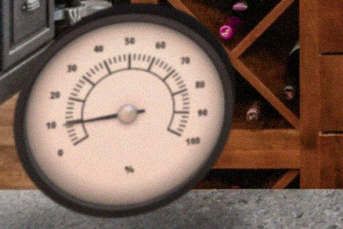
10,%
